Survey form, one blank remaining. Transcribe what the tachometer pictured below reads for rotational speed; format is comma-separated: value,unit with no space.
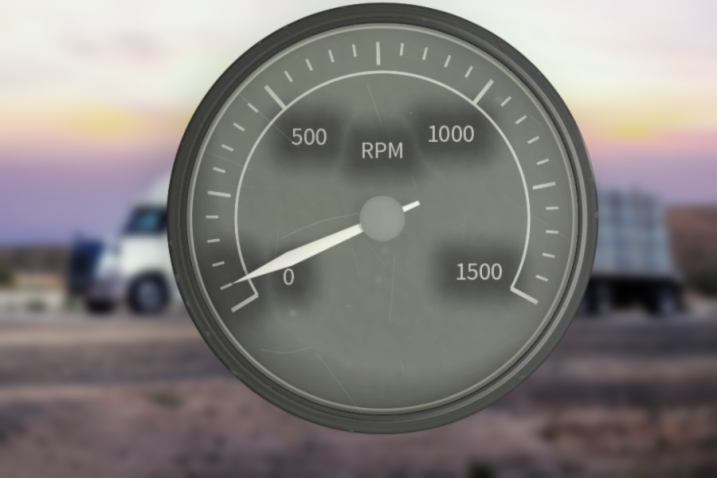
50,rpm
